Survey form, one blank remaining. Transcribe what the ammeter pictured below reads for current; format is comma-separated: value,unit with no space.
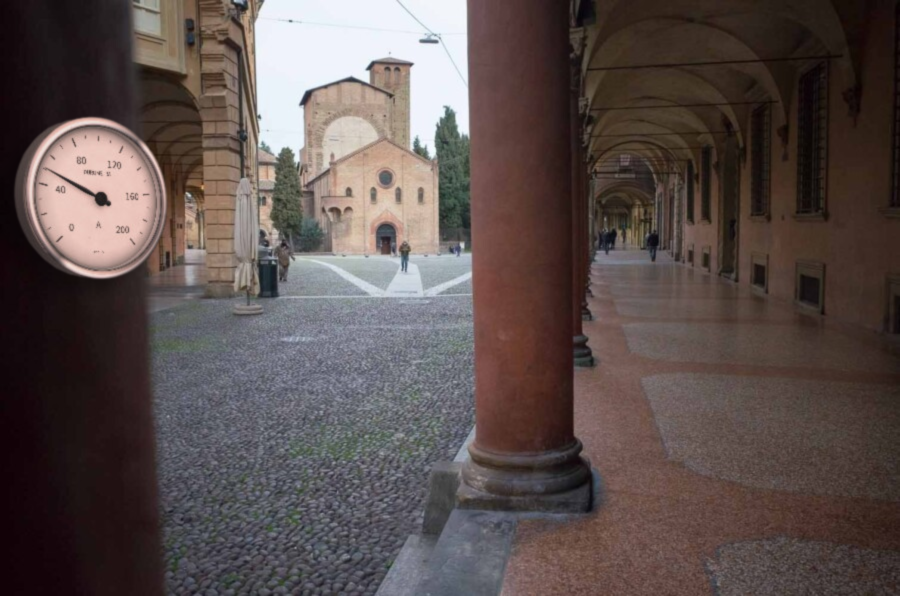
50,A
